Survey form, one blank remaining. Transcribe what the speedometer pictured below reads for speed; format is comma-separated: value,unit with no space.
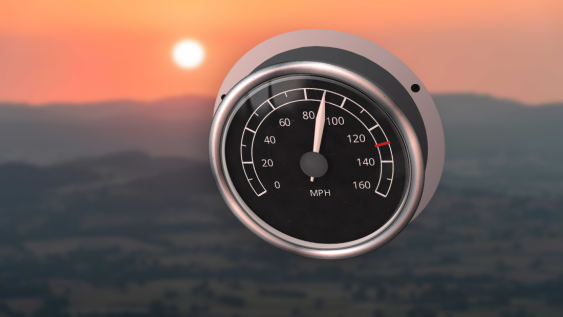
90,mph
